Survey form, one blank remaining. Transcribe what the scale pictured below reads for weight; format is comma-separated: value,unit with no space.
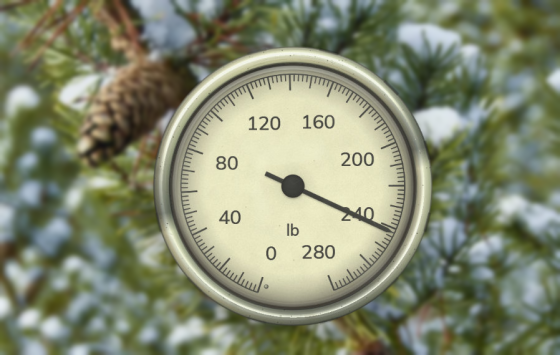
242,lb
